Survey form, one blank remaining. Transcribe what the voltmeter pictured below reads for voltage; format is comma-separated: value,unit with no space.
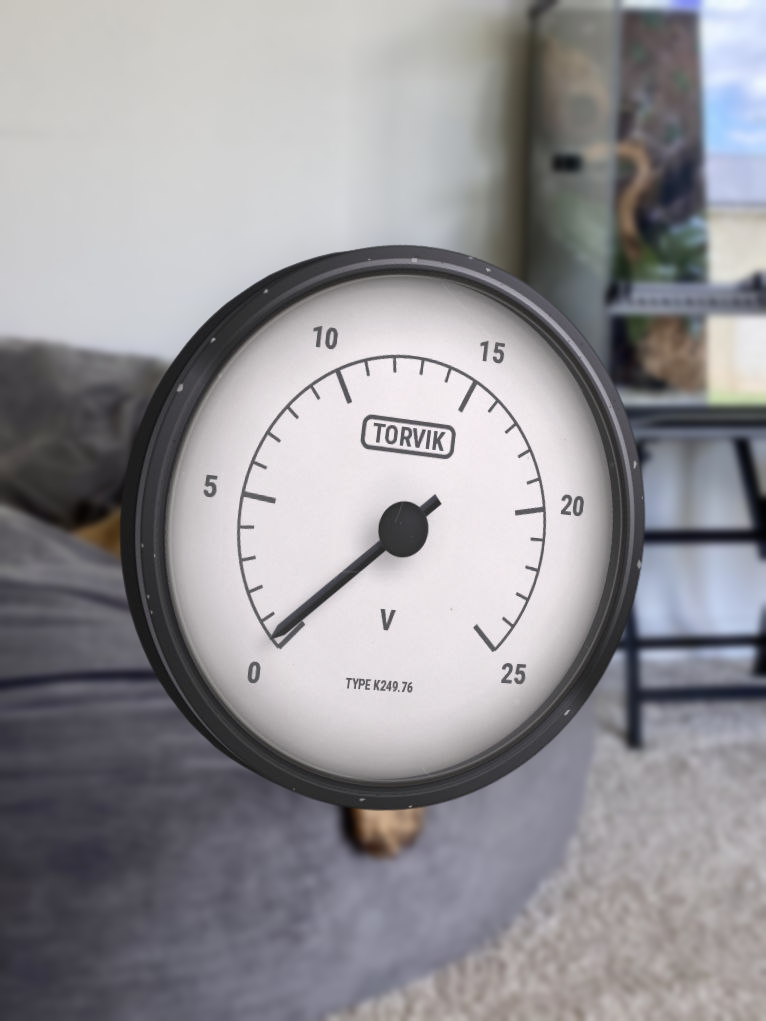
0.5,V
